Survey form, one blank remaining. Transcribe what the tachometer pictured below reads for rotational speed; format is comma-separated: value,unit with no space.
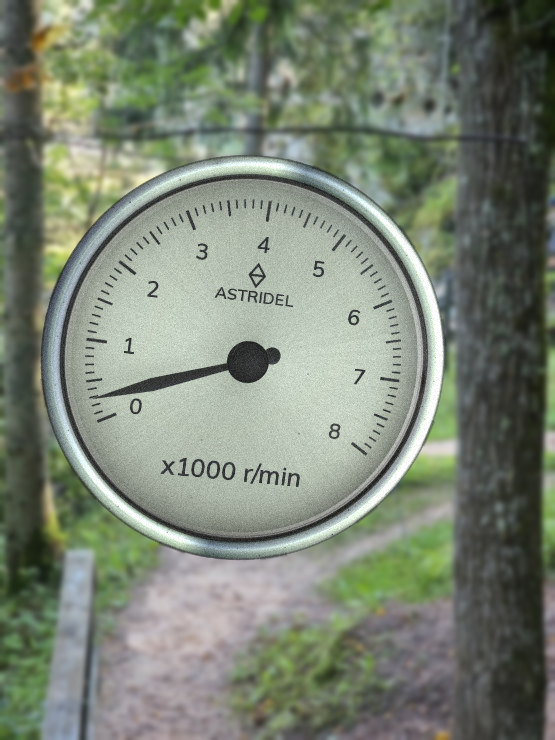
300,rpm
